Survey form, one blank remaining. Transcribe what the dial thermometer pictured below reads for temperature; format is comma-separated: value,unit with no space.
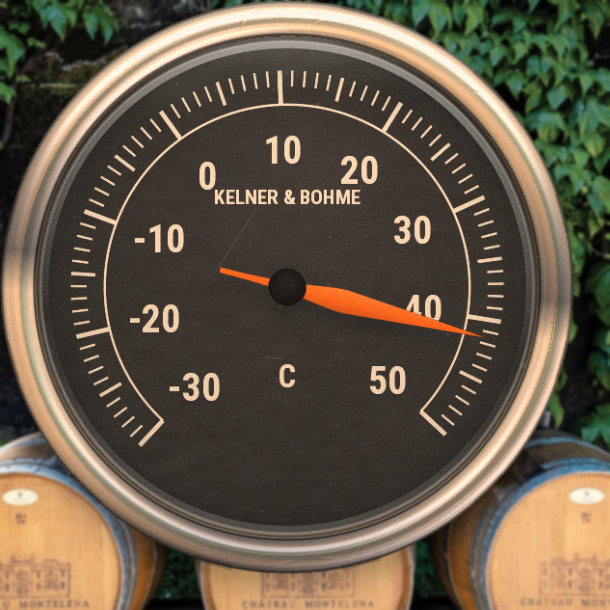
41.5,°C
